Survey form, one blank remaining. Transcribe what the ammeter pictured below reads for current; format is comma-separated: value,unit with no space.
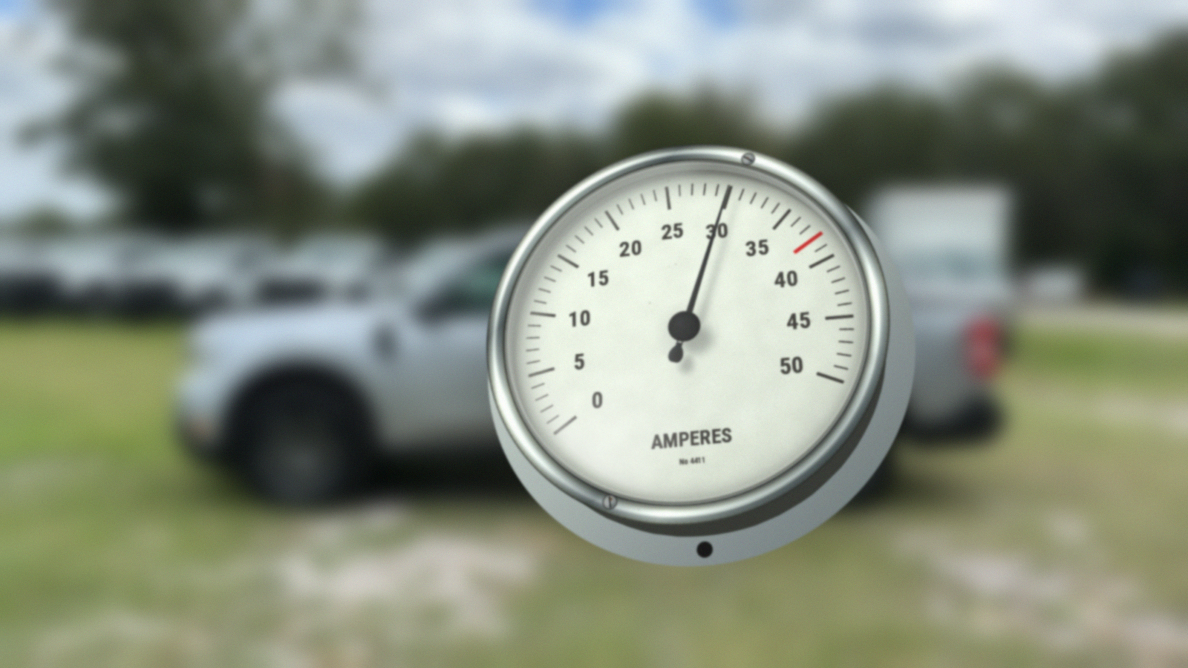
30,A
